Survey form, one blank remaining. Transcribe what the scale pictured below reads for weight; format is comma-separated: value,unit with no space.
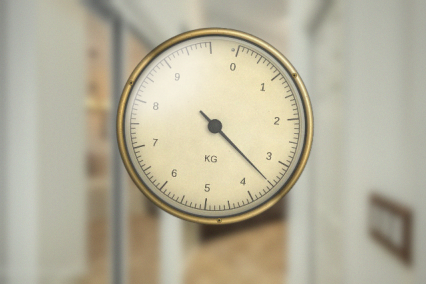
3.5,kg
